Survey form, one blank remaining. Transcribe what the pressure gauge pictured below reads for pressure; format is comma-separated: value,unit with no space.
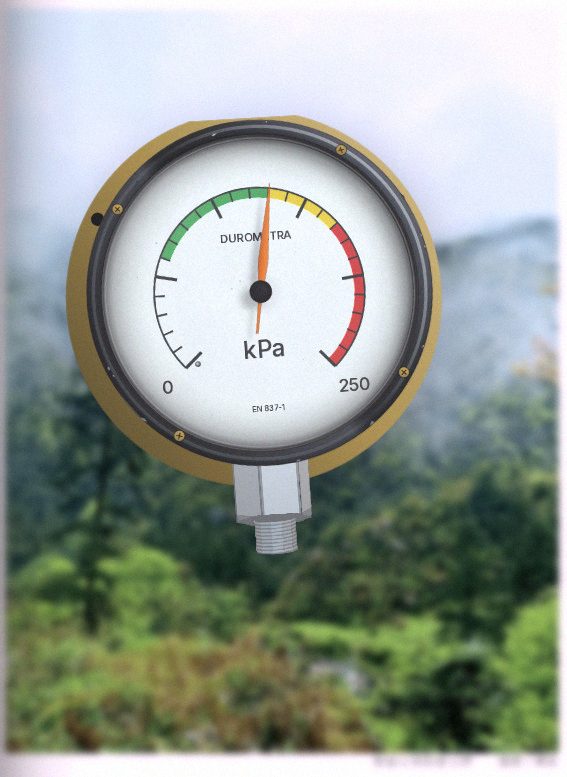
130,kPa
